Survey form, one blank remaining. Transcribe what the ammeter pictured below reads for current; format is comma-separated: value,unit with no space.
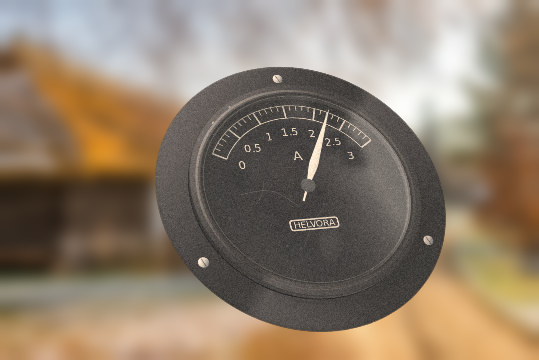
2.2,A
